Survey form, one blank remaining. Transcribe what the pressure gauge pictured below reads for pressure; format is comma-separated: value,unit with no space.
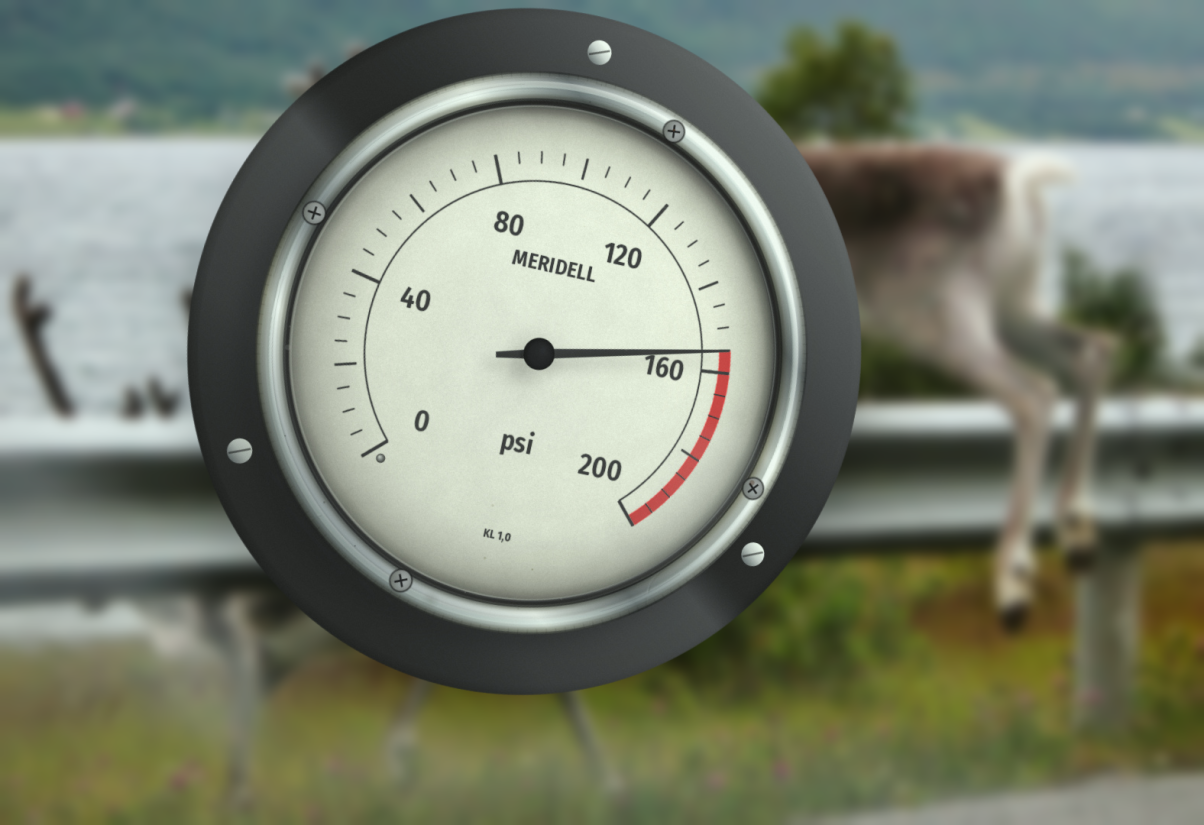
155,psi
